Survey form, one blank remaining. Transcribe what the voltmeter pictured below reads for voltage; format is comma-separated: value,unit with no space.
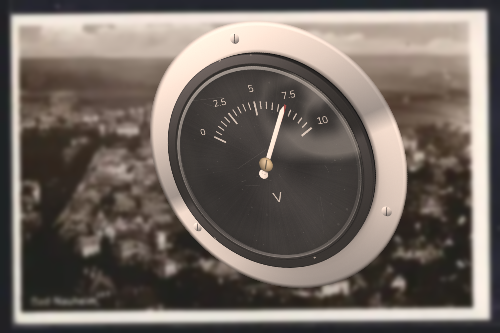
7.5,V
